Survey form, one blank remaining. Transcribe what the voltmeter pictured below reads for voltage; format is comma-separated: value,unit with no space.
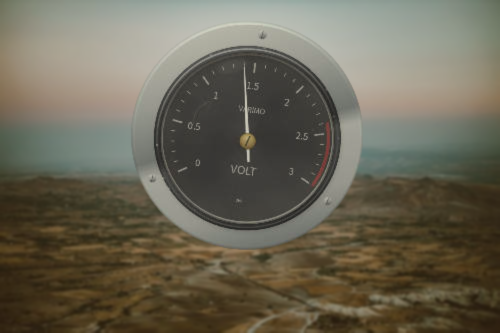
1.4,V
